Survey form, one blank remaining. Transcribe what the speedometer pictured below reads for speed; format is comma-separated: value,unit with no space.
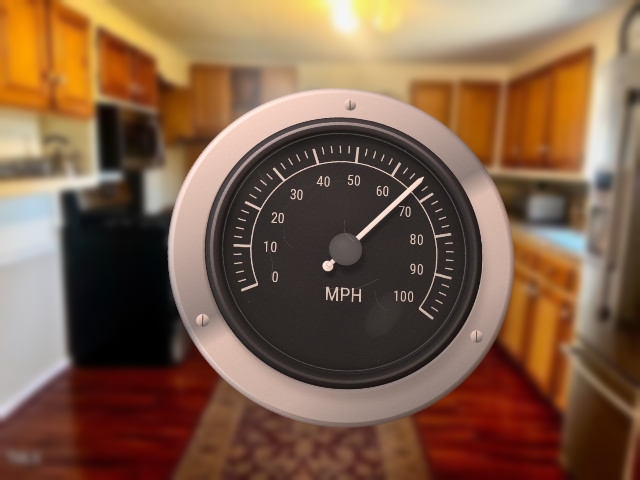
66,mph
